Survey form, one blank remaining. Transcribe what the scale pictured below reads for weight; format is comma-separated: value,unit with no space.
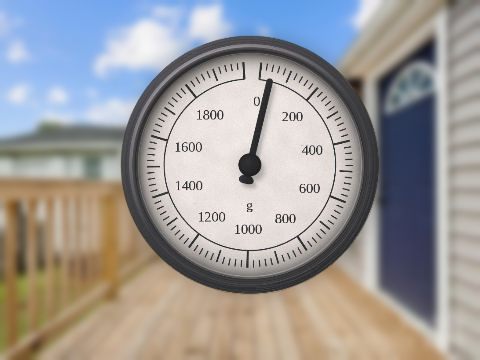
40,g
